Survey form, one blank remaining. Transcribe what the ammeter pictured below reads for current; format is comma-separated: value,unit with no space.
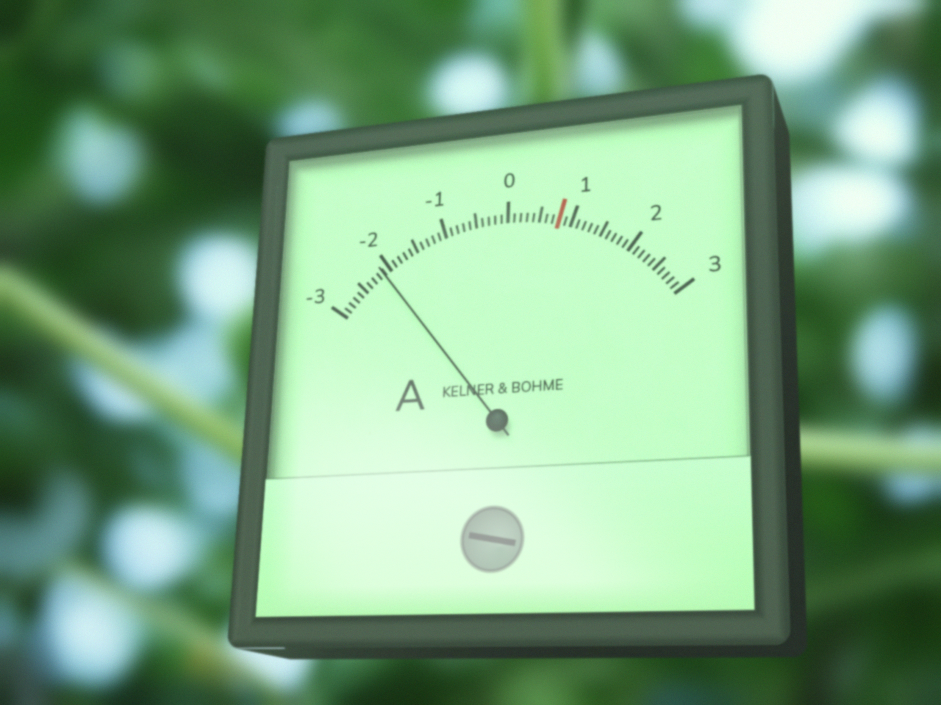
-2.1,A
